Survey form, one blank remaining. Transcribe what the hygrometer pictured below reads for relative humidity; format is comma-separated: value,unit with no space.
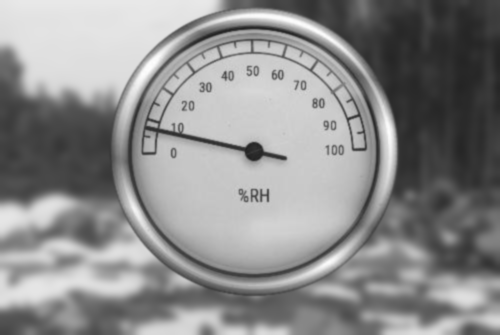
7.5,%
